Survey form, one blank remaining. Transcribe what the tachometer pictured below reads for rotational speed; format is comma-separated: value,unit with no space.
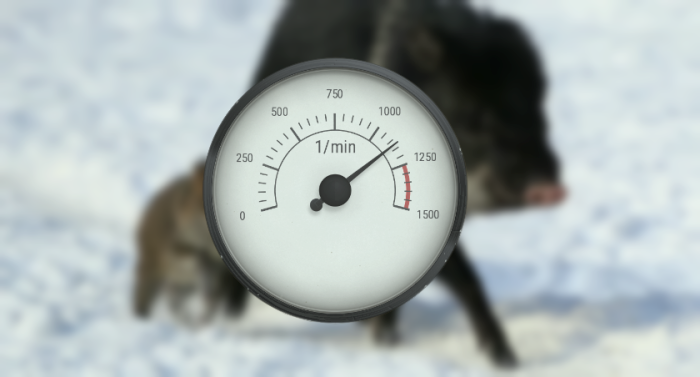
1125,rpm
